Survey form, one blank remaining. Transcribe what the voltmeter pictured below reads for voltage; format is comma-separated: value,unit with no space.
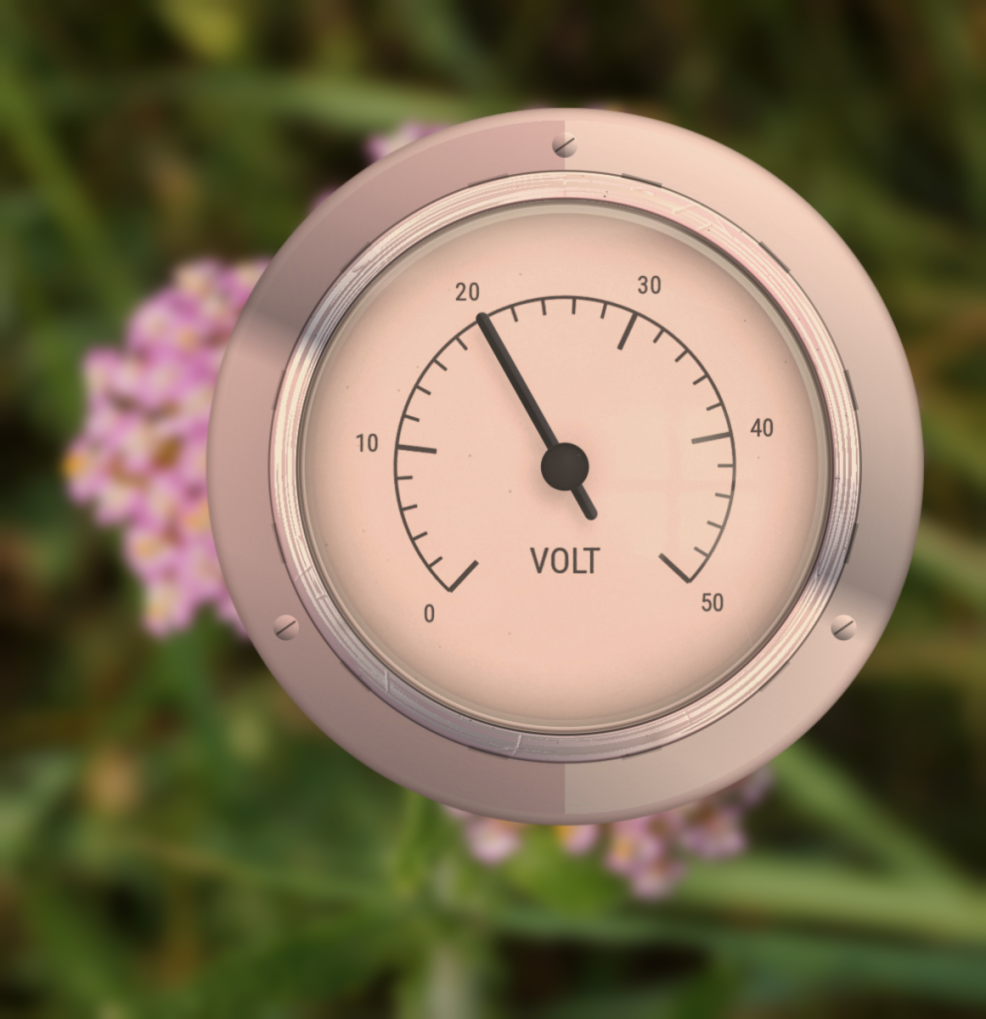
20,V
